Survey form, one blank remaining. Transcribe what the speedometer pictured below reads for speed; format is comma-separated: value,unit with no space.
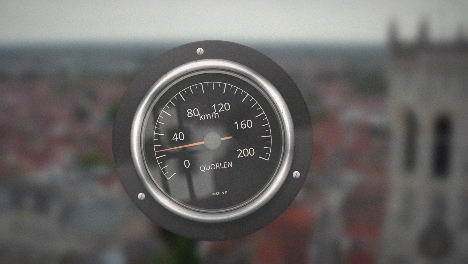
25,km/h
